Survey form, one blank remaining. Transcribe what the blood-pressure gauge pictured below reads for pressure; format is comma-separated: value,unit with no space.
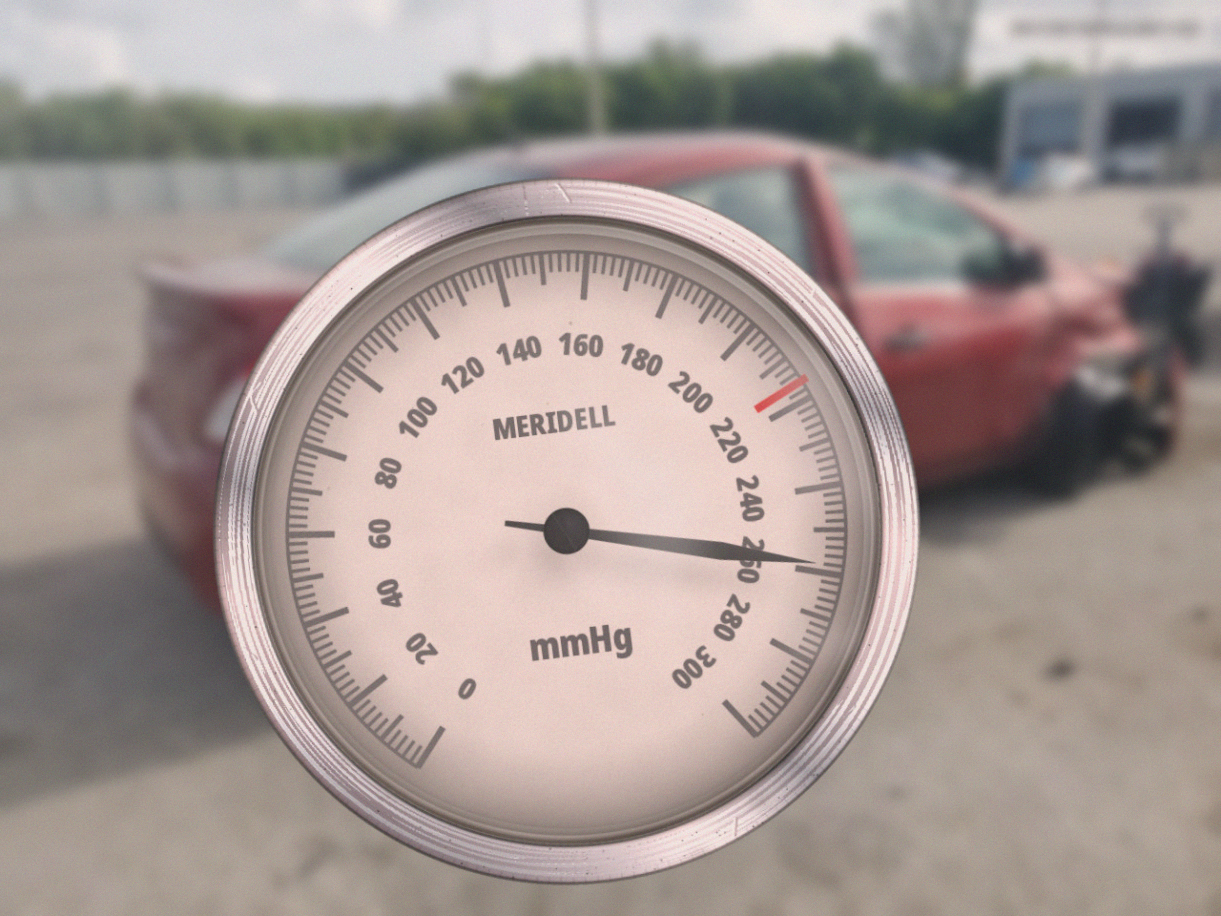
258,mmHg
